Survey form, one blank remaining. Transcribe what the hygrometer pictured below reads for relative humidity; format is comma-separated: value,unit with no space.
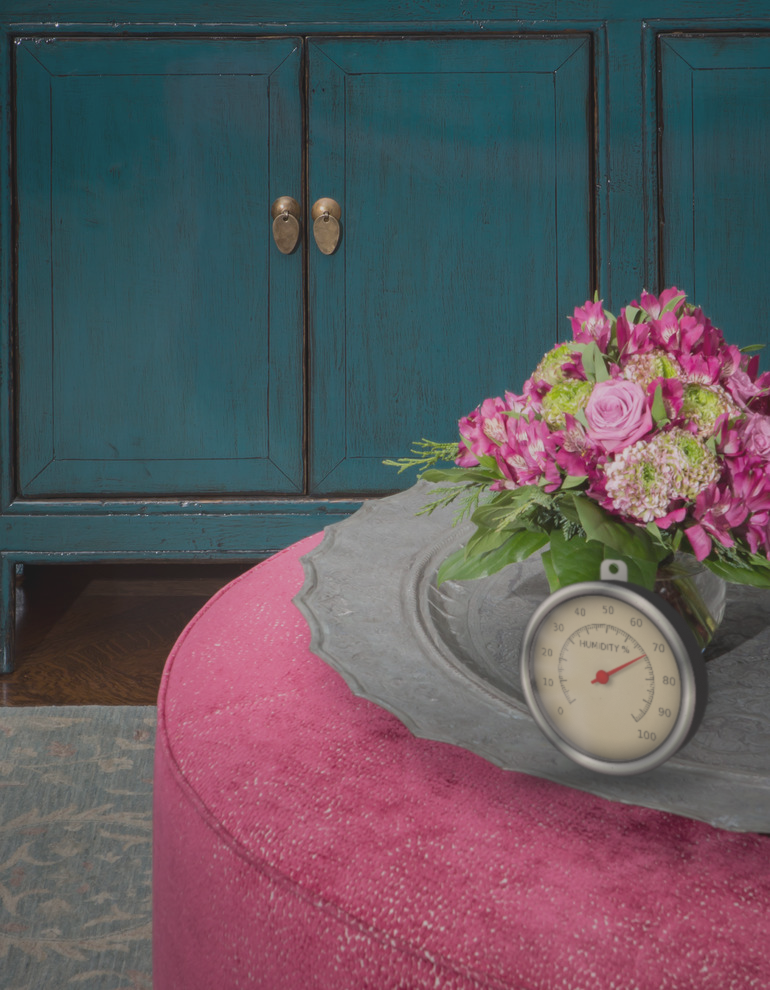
70,%
